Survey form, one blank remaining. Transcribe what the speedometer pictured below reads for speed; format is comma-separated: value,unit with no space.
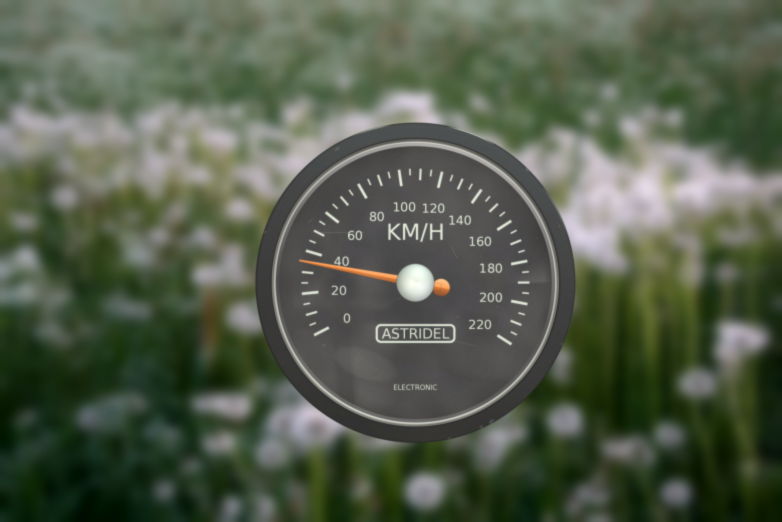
35,km/h
